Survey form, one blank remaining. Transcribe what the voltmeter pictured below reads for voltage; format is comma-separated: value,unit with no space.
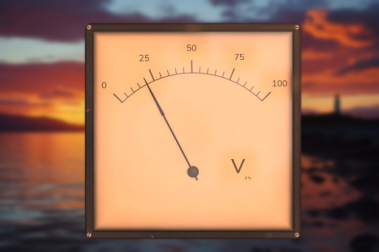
20,V
